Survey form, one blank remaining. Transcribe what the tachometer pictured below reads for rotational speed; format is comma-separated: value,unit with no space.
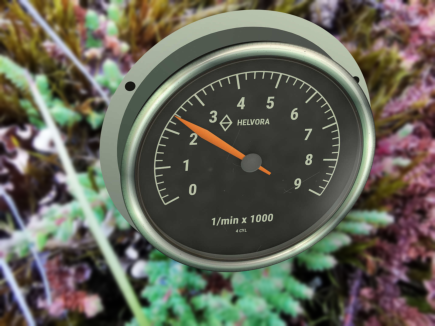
2400,rpm
